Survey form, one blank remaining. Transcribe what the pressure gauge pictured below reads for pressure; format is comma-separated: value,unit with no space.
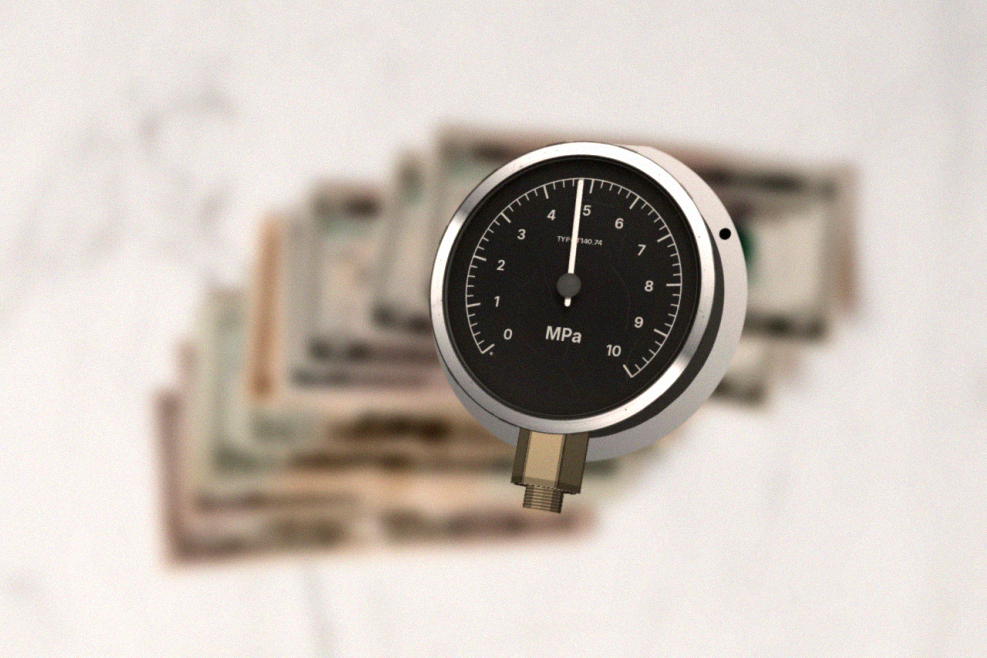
4.8,MPa
